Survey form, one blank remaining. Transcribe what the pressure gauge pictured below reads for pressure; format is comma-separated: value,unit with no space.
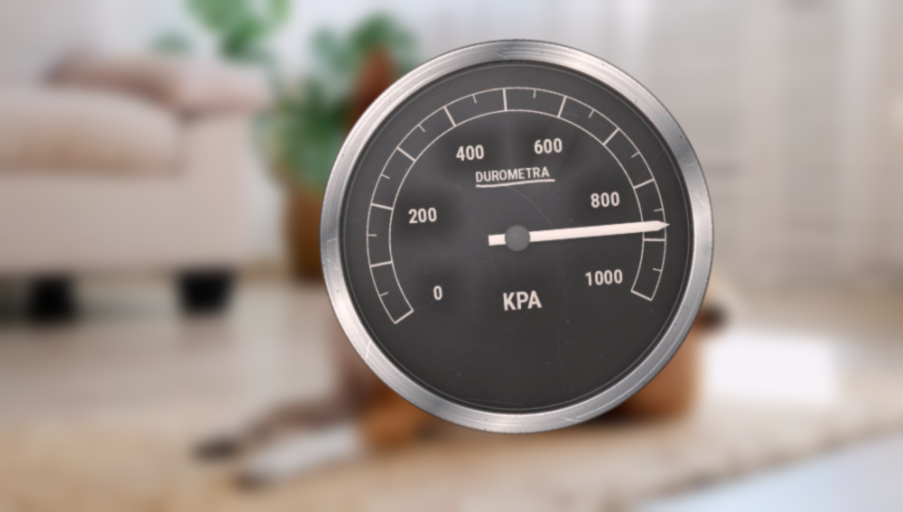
875,kPa
